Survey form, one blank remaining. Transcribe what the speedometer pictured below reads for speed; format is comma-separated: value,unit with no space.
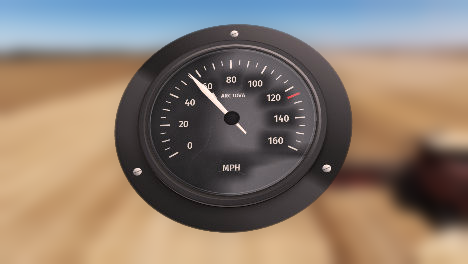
55,mph
